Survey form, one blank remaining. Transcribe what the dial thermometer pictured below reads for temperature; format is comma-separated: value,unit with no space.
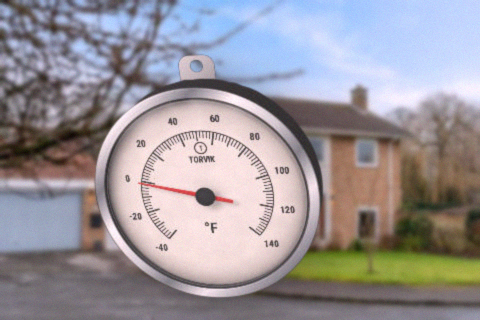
0,°F
